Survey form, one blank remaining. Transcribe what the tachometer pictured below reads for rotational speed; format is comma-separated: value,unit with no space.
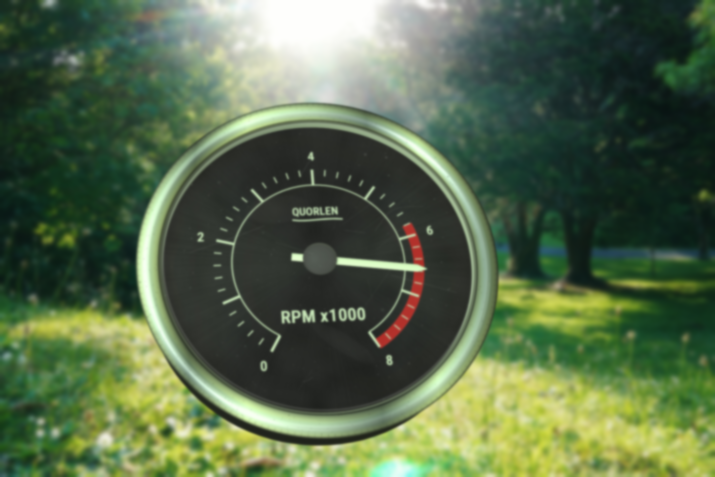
6600,rpm
